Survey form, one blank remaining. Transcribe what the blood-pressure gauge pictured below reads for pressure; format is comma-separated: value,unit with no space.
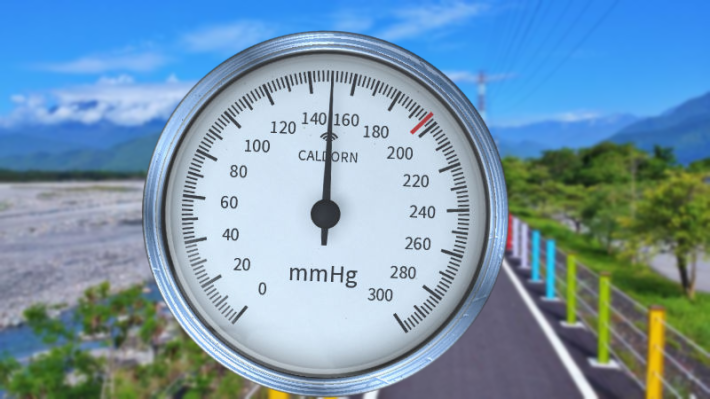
150,mmHg
